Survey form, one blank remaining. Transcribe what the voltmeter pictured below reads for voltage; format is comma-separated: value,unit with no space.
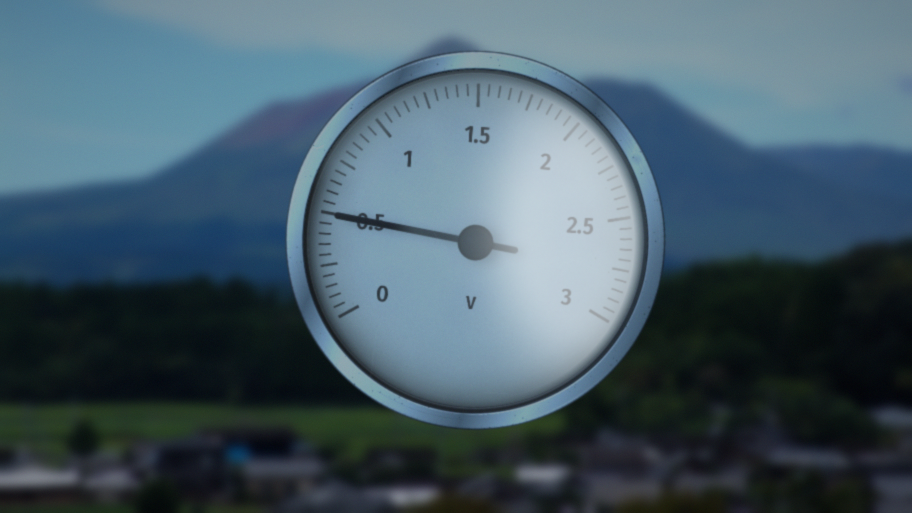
0.5,V
